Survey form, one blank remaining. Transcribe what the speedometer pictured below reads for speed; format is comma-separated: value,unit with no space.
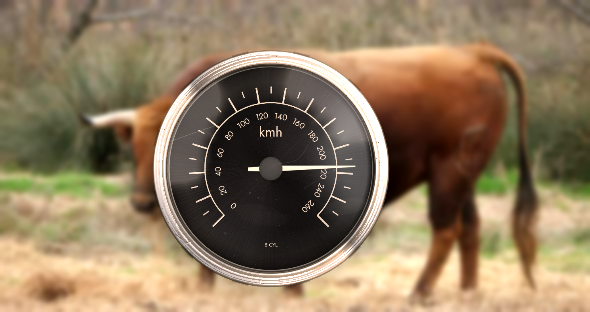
215,km/h
